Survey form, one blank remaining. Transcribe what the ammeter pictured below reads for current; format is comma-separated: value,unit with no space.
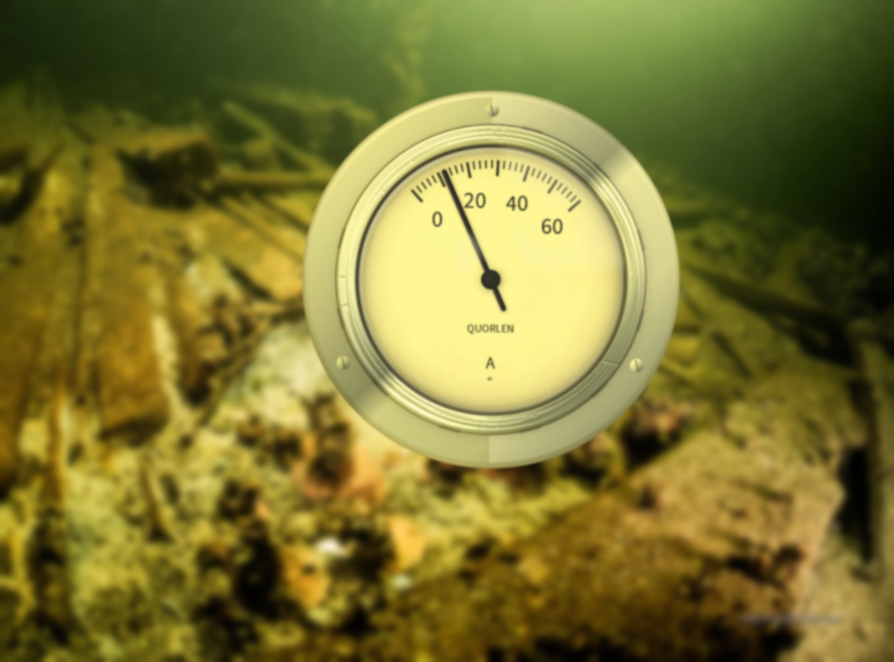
12,A
